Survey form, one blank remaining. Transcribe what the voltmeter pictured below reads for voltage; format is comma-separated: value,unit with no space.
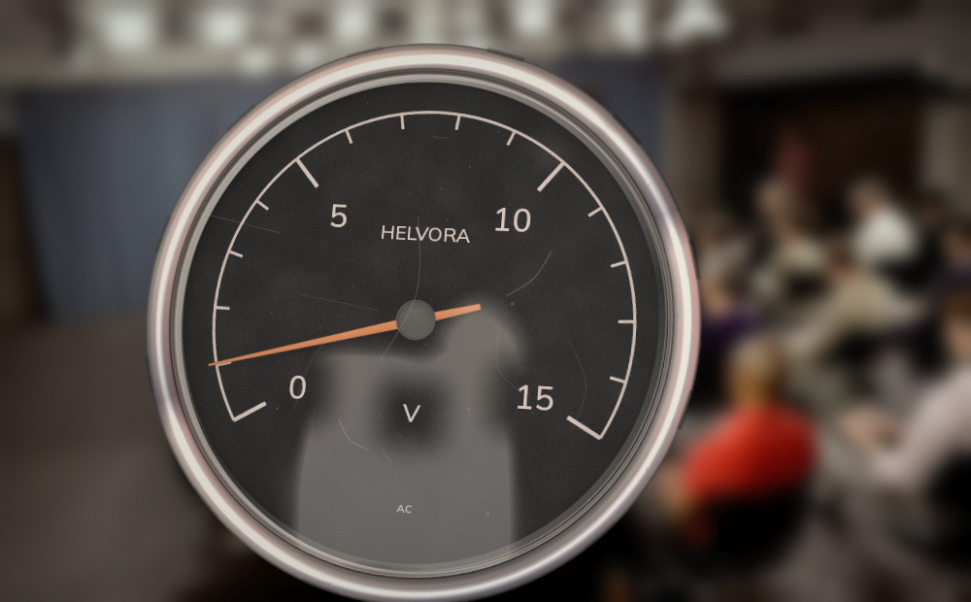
1,V
